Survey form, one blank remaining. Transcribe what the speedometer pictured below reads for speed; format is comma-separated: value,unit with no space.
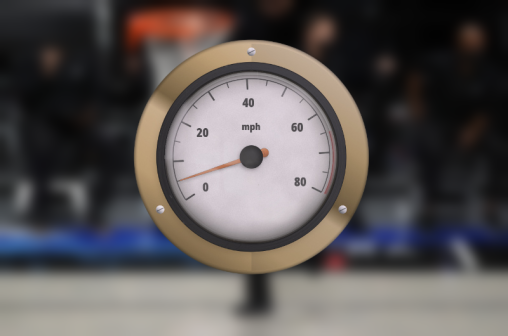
5,mph
